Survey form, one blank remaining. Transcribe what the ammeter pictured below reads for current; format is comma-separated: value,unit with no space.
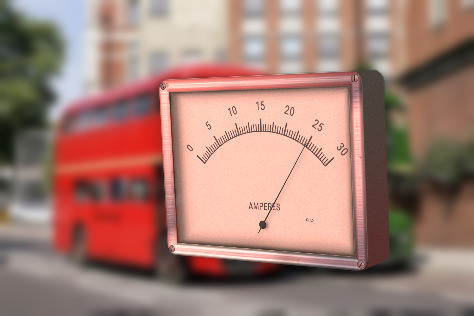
25,A
